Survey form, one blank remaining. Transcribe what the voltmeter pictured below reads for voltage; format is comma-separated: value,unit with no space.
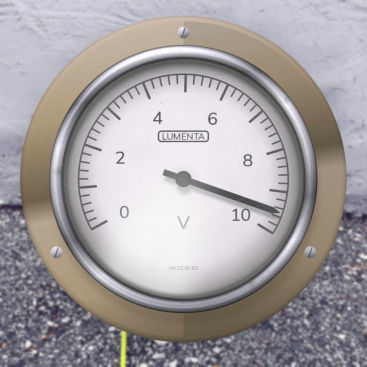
9.5,V
